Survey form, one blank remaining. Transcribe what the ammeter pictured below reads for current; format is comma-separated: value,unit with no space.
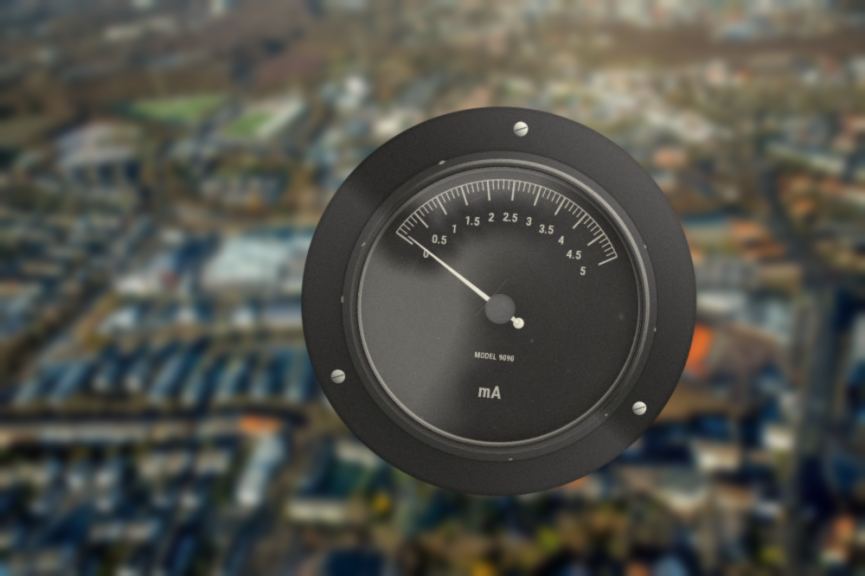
0.1,mA
